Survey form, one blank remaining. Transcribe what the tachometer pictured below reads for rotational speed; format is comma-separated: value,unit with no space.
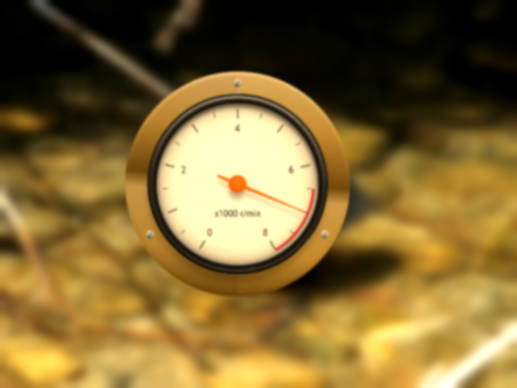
7000,rpm
